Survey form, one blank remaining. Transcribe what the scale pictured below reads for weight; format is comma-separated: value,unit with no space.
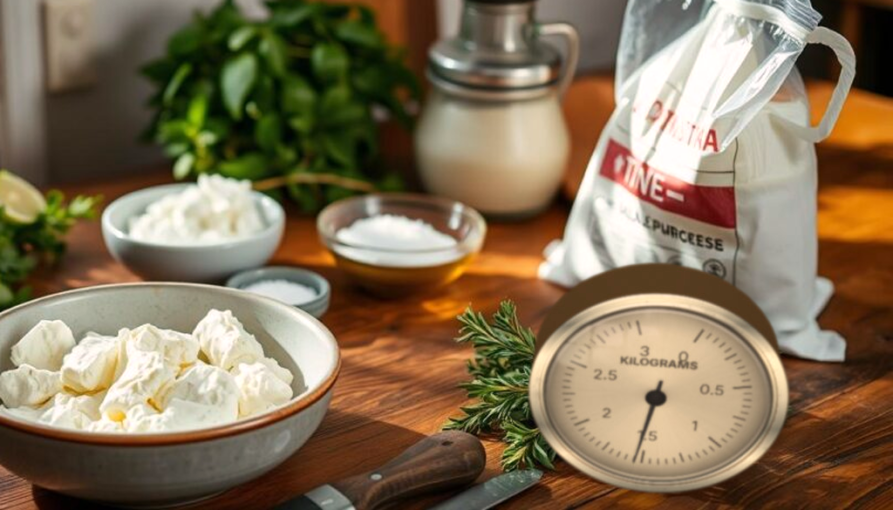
1.55,kg
